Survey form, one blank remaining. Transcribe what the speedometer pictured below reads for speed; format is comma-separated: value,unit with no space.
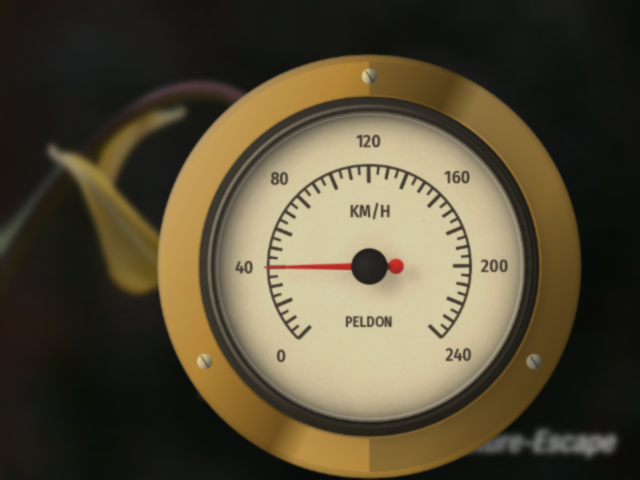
40,km/h
